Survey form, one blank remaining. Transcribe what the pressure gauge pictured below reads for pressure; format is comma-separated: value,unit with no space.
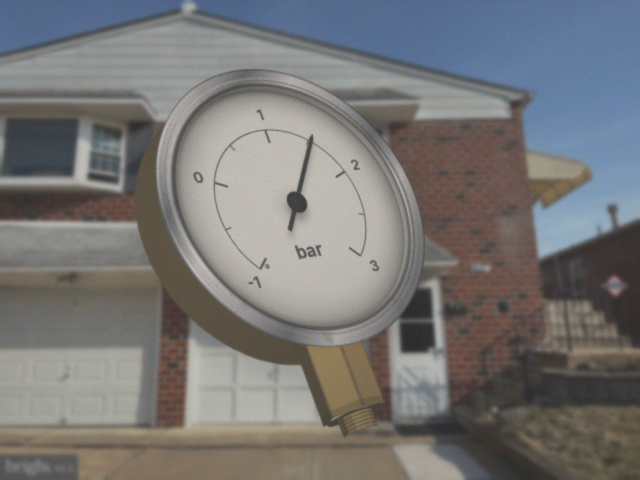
1.5,bar
